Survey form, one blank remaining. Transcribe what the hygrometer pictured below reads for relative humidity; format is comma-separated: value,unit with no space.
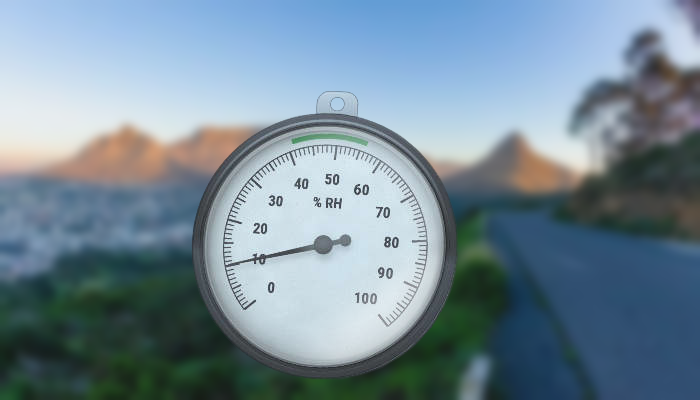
10,%
